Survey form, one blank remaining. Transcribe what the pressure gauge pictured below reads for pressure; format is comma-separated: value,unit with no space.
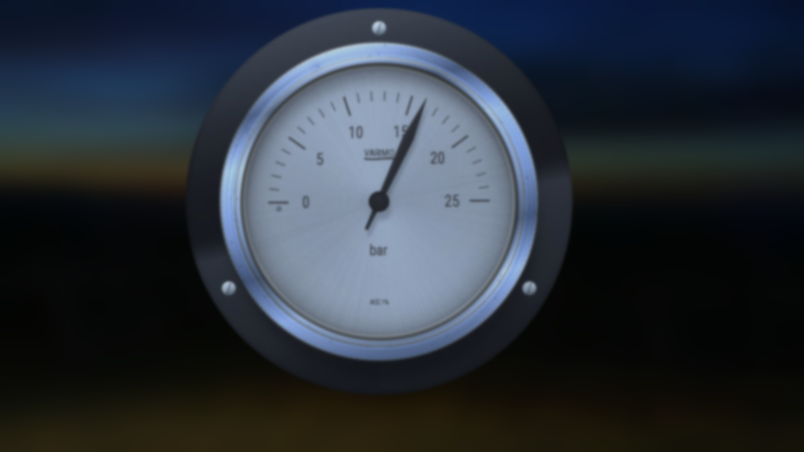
16,bar
